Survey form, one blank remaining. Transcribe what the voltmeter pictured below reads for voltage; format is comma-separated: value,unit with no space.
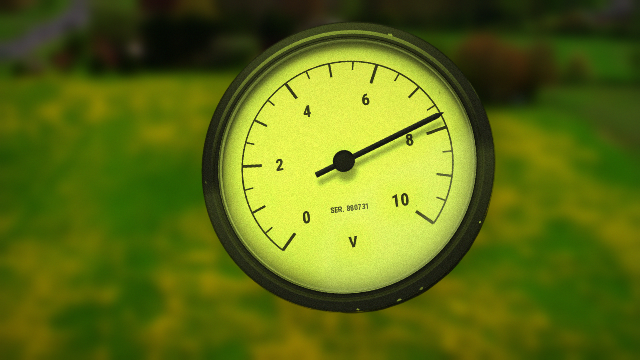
7.75,V
